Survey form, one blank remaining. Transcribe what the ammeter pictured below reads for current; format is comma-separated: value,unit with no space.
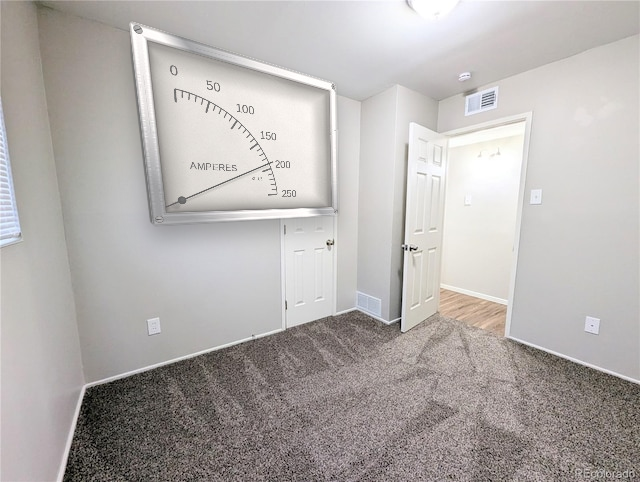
190,A
